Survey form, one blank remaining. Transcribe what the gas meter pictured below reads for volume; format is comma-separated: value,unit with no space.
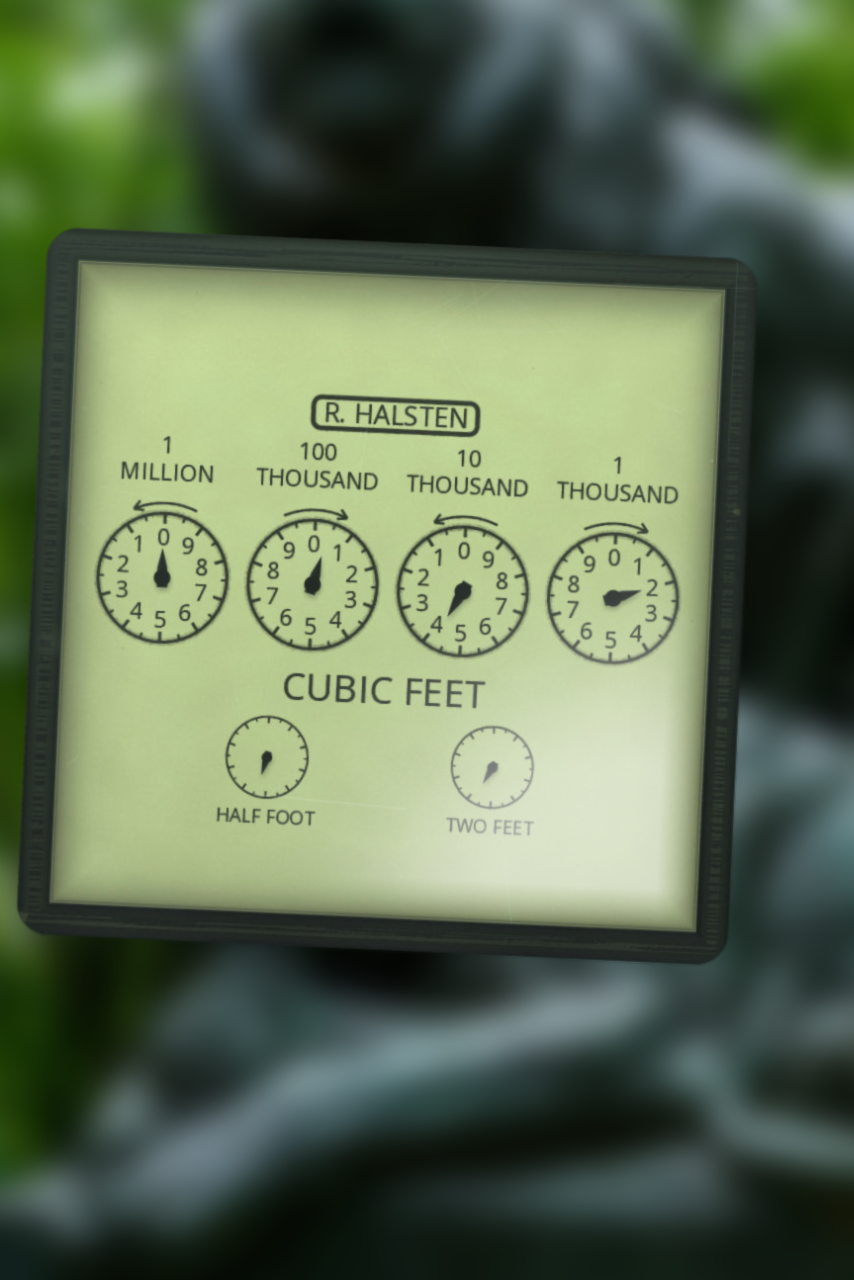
4200,ft³
